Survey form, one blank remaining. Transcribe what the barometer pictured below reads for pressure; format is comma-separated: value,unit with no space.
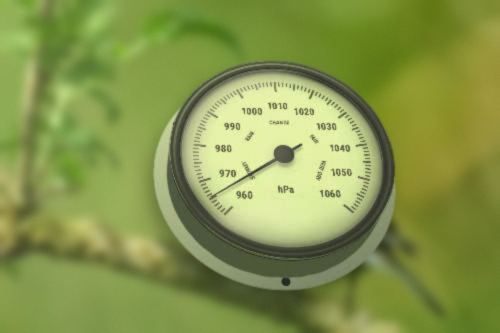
965,hPa
